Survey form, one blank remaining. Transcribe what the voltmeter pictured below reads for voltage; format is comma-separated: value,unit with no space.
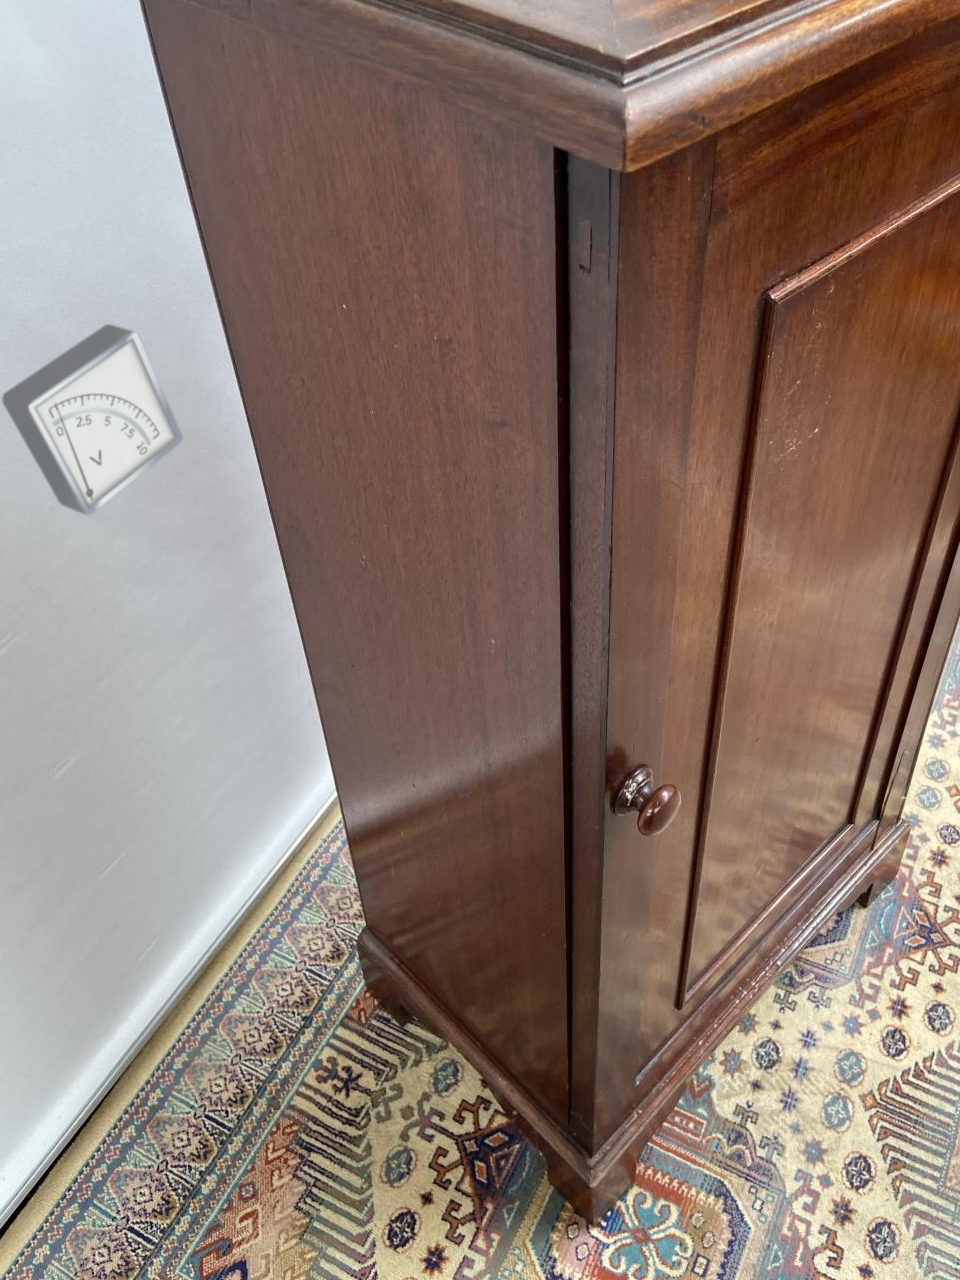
0.5,V
